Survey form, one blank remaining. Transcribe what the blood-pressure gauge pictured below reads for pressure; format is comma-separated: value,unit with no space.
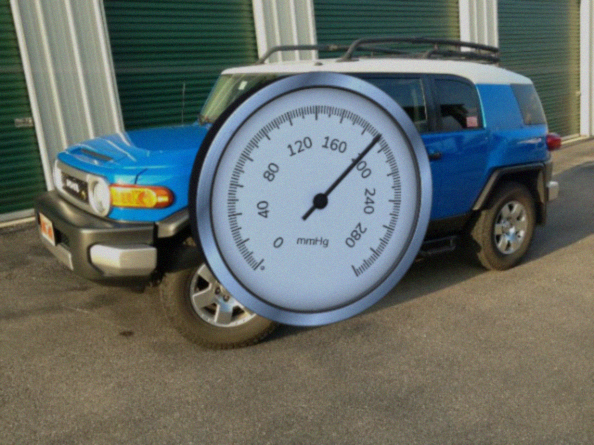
190,mmHg
